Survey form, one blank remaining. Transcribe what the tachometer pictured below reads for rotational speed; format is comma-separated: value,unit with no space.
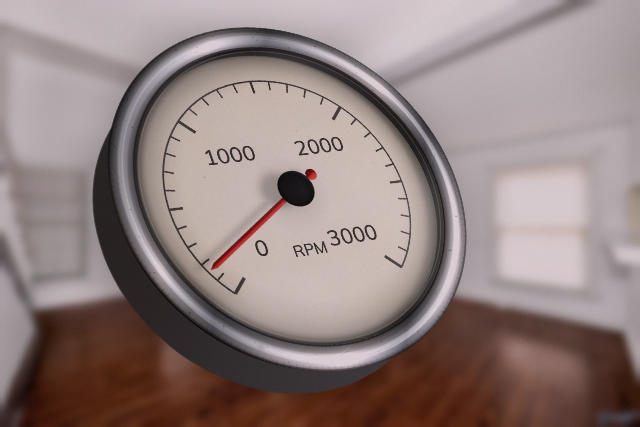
150,rpm
